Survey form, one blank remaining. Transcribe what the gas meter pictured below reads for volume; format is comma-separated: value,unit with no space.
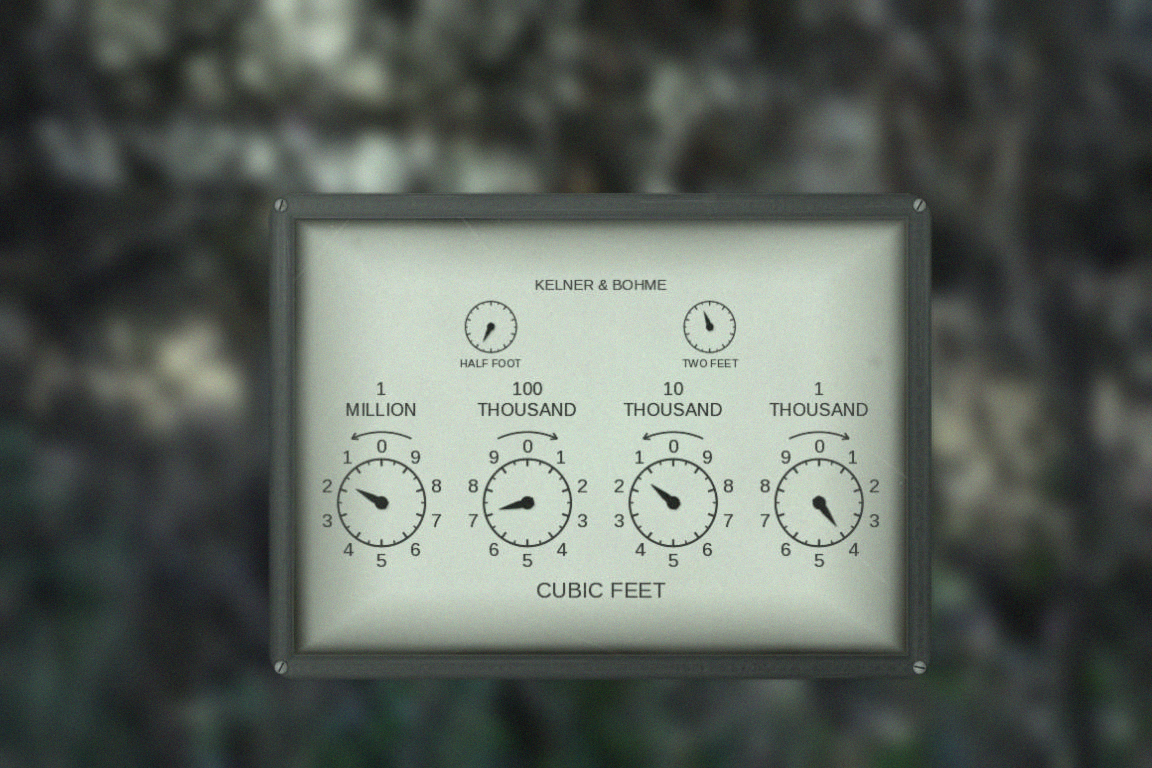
171400,ft³
